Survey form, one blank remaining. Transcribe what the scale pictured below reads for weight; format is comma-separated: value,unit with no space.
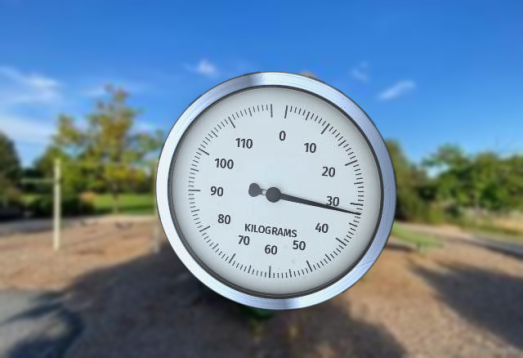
32,kg
